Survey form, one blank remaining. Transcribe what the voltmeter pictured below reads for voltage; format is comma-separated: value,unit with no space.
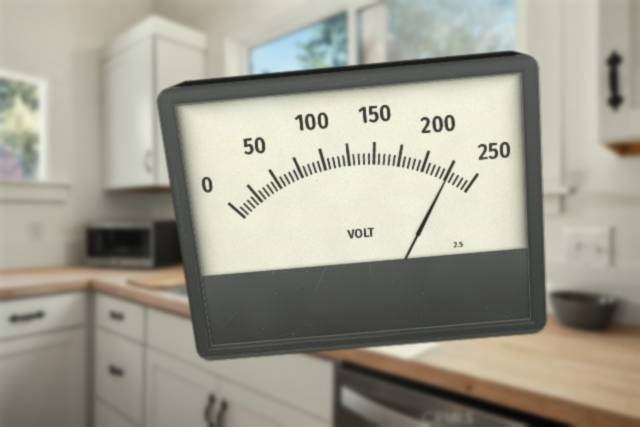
225,V
